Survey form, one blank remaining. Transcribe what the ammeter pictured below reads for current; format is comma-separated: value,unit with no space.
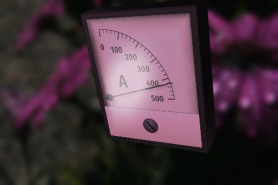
420,A
